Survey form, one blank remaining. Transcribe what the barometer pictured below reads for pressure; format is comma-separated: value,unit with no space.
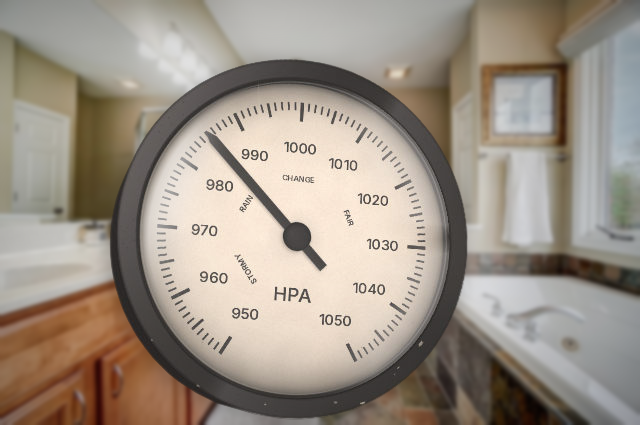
985,hPa
